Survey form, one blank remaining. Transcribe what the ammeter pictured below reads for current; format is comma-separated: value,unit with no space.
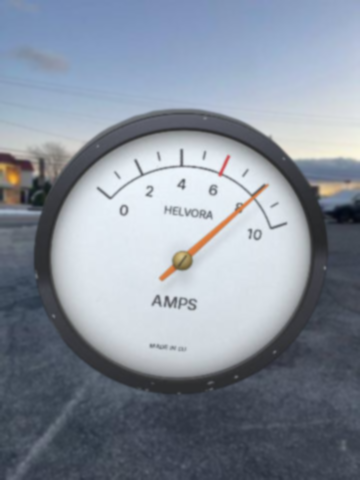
8,A
